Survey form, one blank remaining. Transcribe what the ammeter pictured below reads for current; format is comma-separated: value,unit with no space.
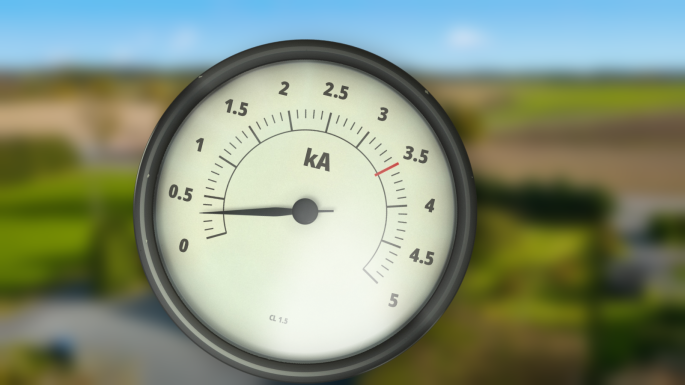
0.3,kA
